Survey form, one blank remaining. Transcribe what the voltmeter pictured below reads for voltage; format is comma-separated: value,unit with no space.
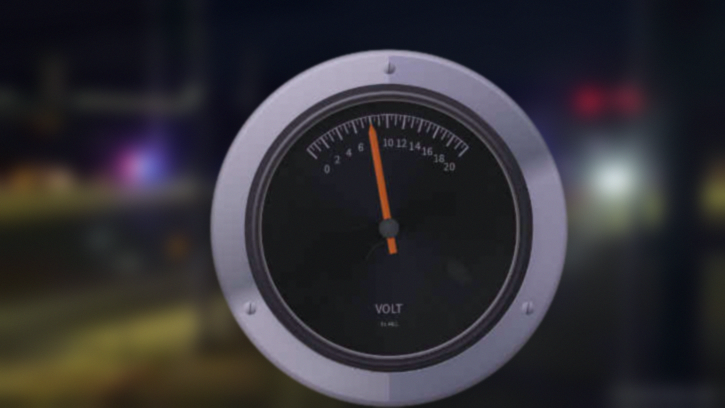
8,V
